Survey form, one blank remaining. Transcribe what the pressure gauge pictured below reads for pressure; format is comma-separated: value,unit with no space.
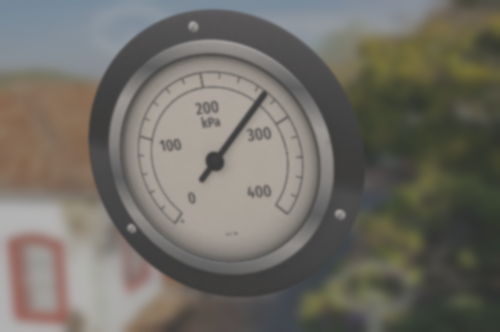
270,kPa
